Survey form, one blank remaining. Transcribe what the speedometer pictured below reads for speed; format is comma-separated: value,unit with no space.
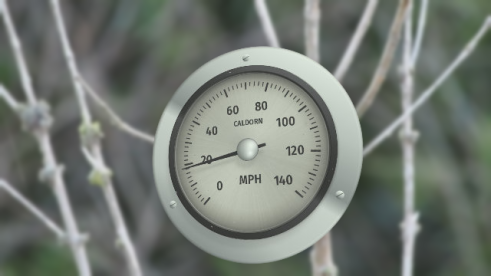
18,mph
